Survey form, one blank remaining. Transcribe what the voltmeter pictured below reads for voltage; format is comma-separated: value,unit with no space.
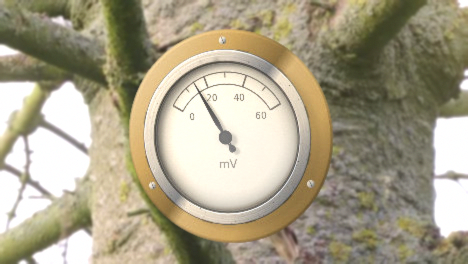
15,mV
